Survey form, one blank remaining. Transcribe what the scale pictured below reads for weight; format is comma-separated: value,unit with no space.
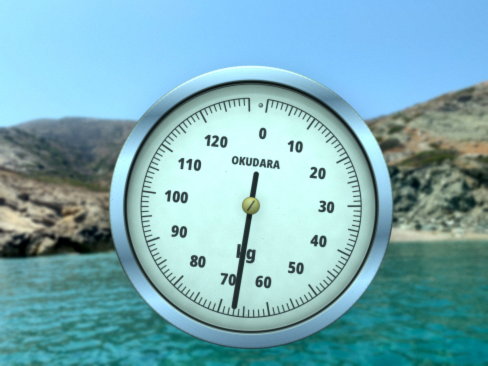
67,kg
